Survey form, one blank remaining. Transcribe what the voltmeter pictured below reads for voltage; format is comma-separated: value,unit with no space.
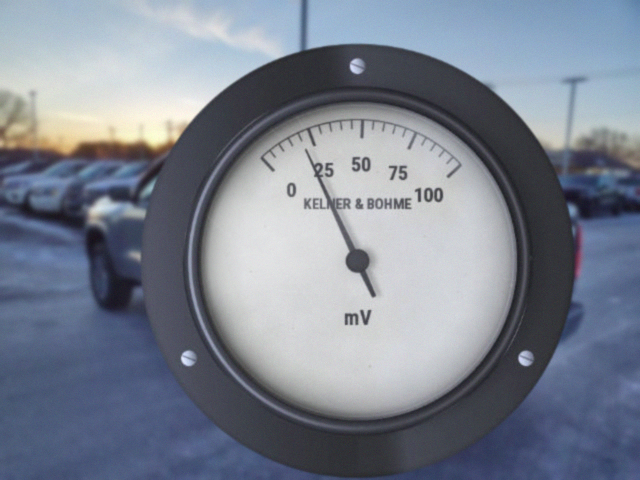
20,mV
